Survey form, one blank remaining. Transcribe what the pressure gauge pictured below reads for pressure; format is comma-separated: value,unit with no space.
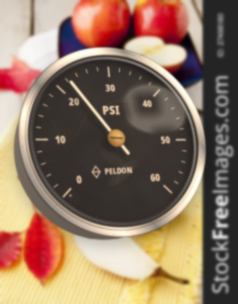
22,psi
